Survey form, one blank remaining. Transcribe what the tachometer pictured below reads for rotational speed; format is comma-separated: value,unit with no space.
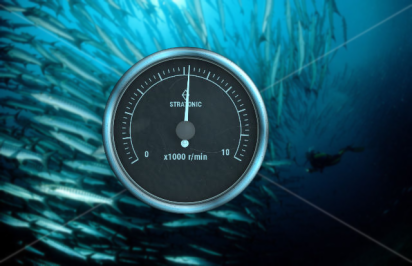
5200,rpm
